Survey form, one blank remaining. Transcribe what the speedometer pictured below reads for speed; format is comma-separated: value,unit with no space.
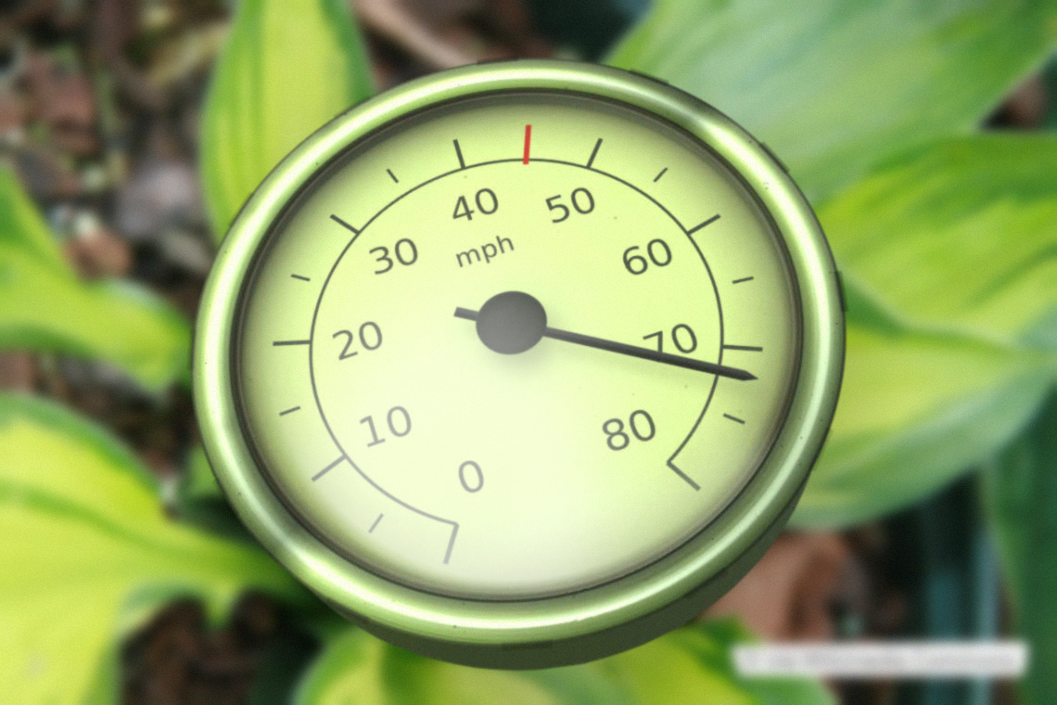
72.5,mph
